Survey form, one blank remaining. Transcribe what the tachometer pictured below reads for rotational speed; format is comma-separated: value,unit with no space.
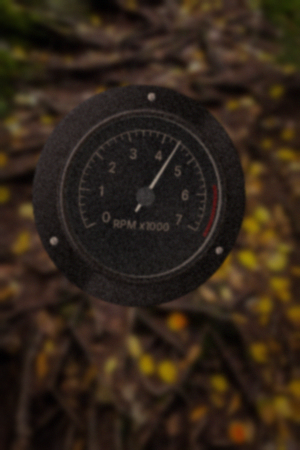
4400,rpm
